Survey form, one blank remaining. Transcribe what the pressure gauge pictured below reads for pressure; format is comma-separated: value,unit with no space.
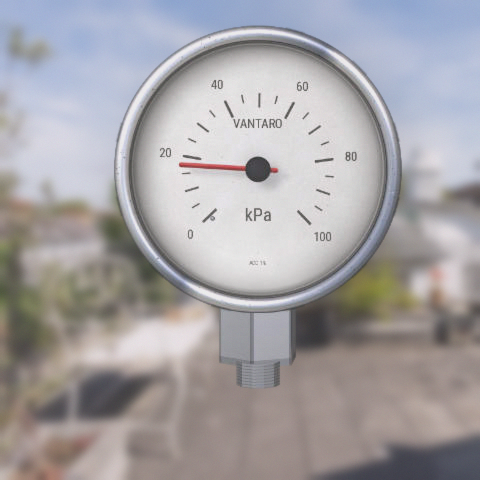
17.5,kPa
